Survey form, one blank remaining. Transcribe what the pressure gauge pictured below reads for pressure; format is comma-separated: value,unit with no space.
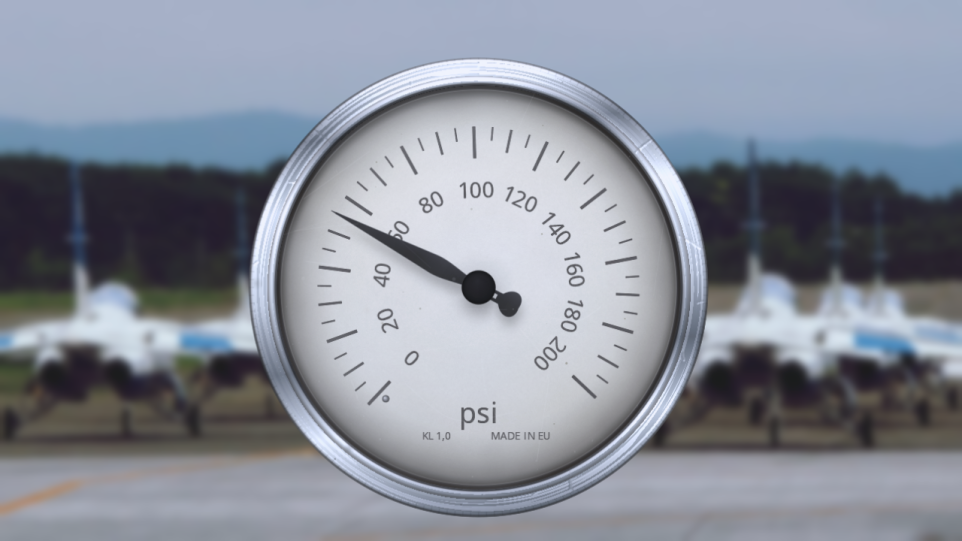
55,psi
